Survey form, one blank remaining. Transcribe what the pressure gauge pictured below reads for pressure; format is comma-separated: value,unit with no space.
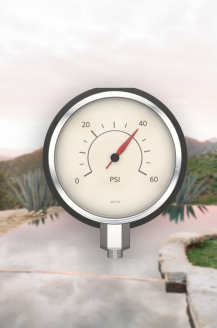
40,psi
